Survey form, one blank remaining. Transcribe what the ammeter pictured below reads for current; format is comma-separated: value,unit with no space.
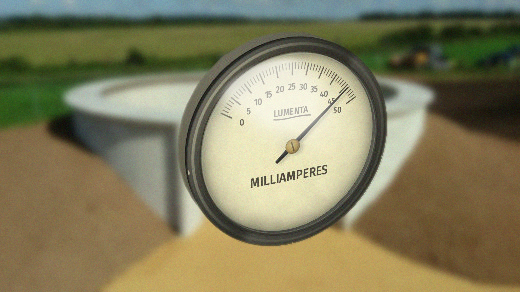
45,mA
